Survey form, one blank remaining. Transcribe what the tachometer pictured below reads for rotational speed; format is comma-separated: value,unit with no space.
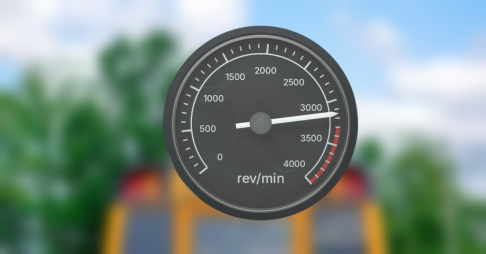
3150,rpm
